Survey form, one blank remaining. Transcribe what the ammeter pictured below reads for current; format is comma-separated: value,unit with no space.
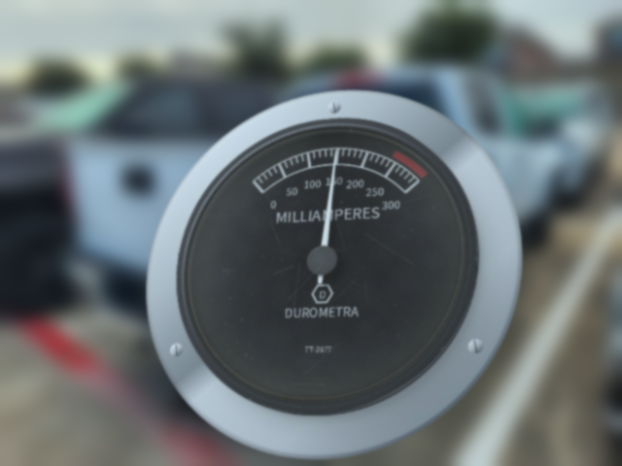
150,mA
